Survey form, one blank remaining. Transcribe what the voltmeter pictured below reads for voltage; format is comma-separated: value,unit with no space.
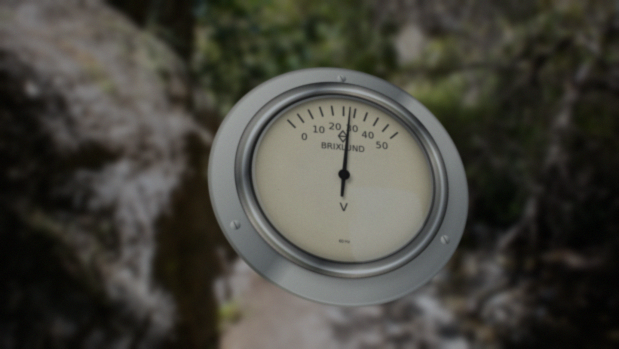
27.5,V
